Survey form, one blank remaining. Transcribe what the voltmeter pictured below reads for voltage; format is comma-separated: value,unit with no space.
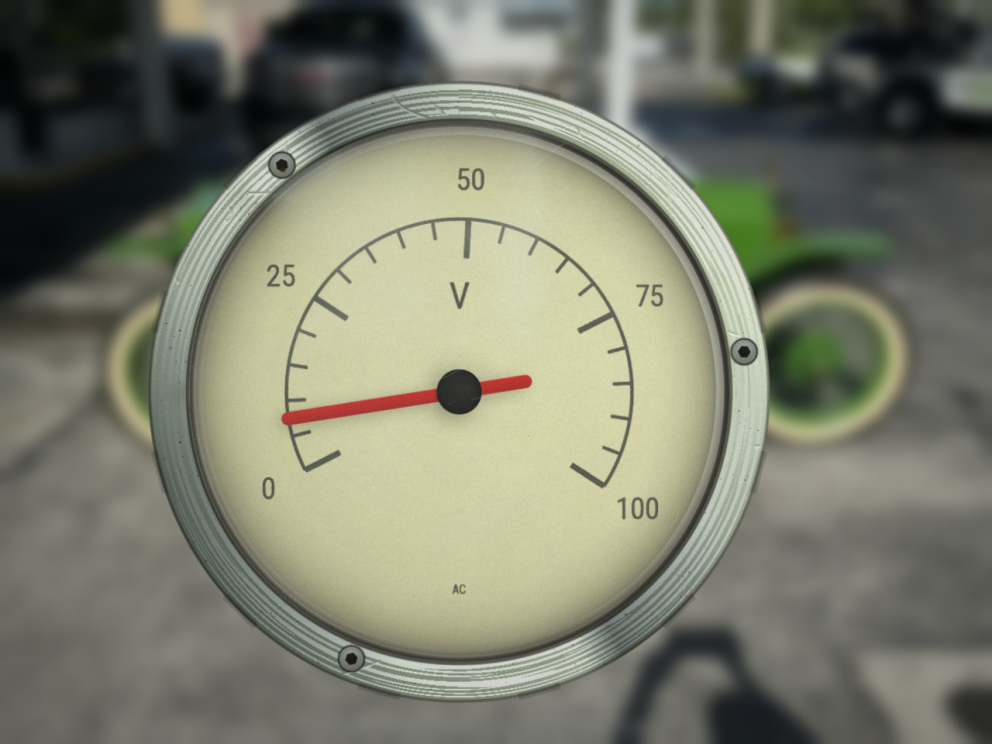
7.5,V
